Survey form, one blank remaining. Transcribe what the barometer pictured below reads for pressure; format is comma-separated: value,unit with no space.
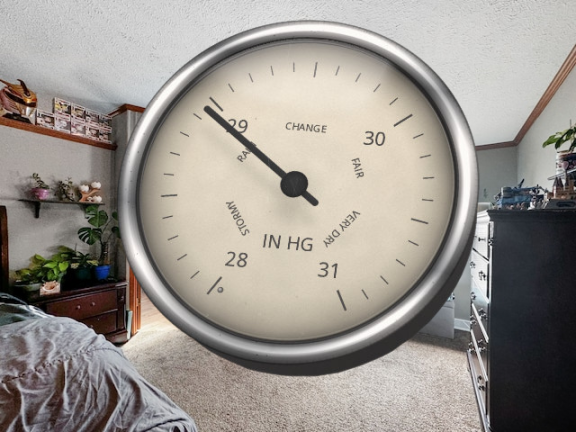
28.95,inHg
